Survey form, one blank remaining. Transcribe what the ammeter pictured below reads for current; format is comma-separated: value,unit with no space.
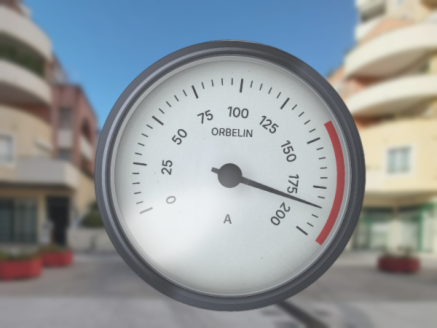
185,A
